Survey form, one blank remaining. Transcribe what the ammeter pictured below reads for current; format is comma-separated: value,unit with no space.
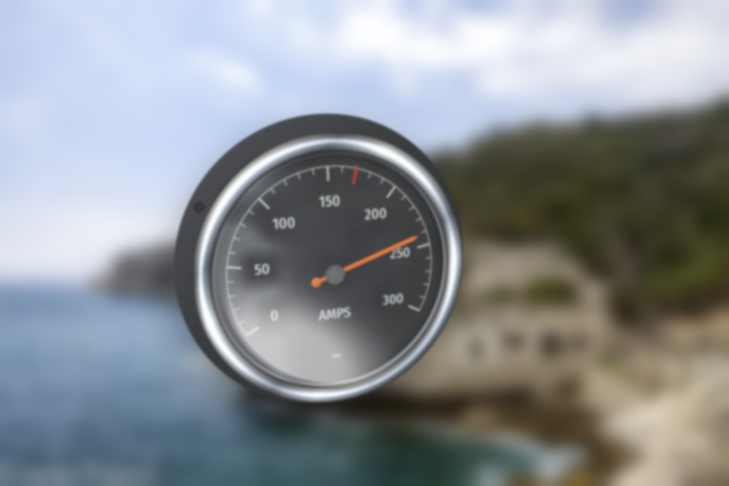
240,A
